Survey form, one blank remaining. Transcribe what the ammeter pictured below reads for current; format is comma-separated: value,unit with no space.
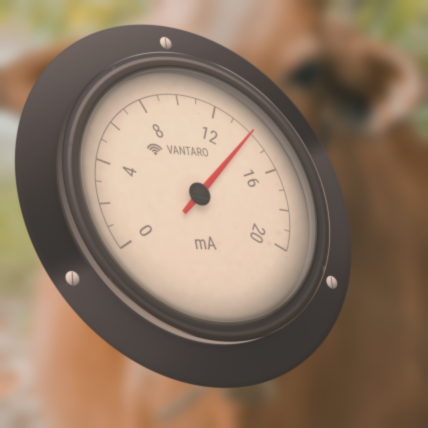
14,mA
